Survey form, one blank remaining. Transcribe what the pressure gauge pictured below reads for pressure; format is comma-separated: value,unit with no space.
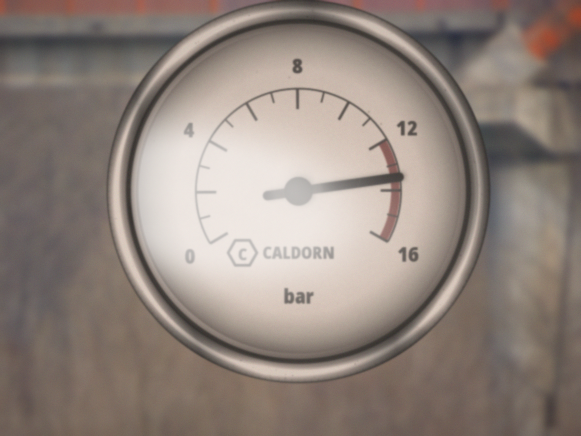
13.5,bar
